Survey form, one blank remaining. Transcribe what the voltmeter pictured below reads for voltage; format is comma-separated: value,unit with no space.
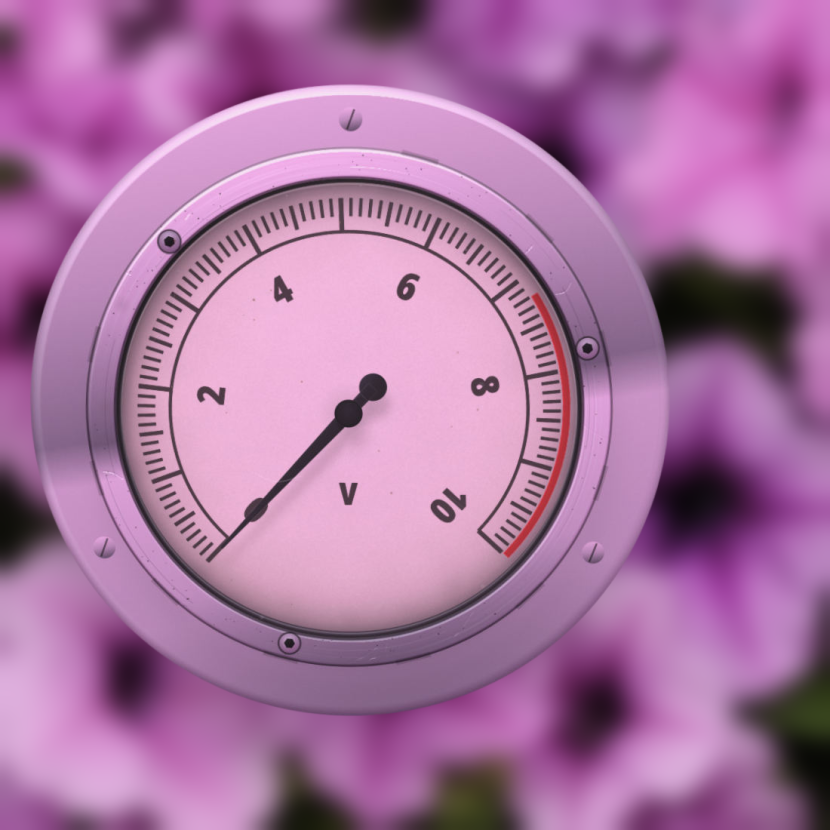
0,V
